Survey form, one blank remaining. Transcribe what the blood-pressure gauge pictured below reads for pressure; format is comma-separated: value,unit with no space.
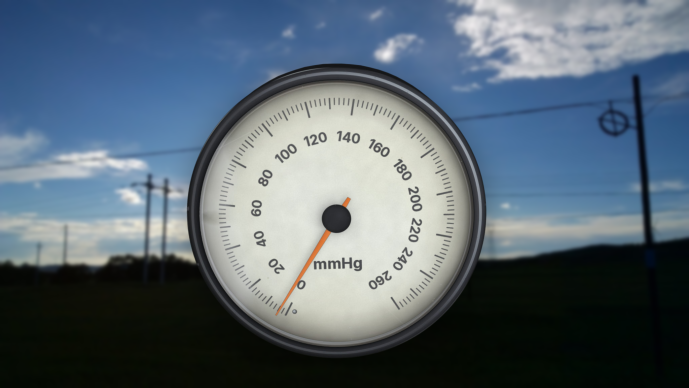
4,mmHg
